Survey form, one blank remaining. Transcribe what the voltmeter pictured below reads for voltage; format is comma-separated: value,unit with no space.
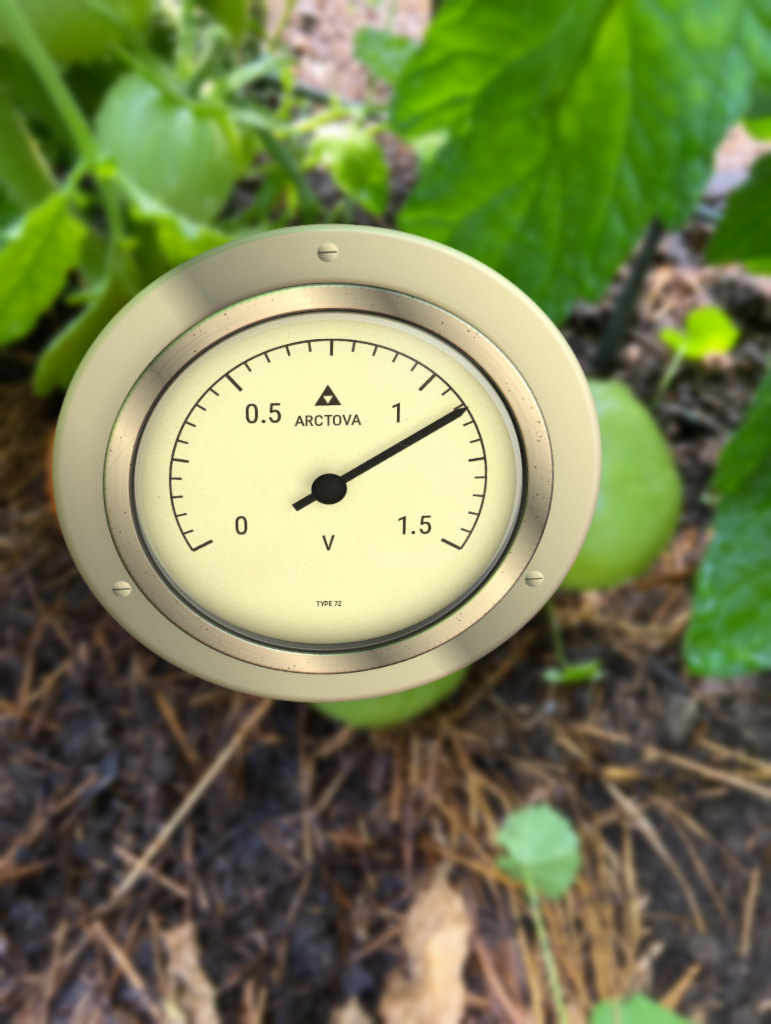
1.1,V
